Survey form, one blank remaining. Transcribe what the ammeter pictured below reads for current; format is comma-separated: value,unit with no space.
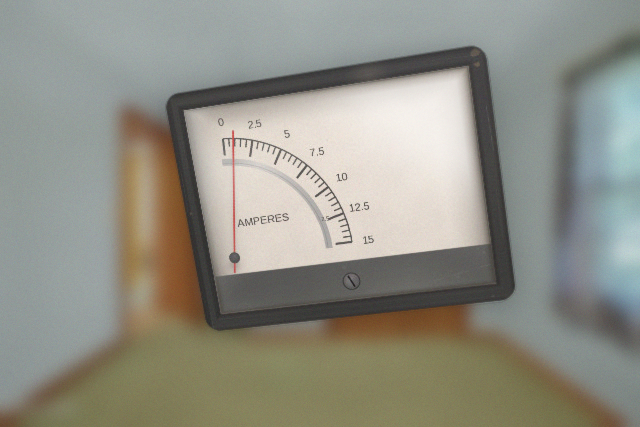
1,A
